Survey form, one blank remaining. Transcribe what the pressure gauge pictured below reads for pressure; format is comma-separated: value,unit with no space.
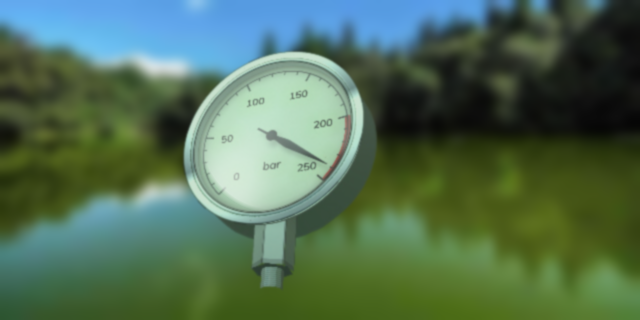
240,bar
